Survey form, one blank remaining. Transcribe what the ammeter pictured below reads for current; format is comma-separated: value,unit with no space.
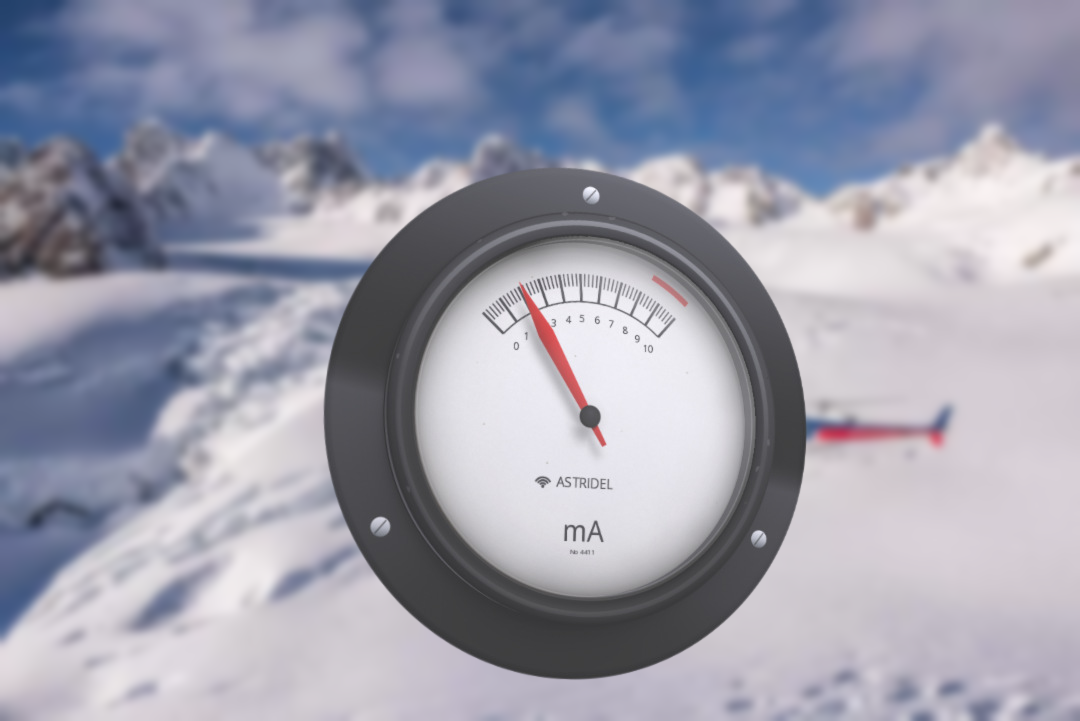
2,mA
